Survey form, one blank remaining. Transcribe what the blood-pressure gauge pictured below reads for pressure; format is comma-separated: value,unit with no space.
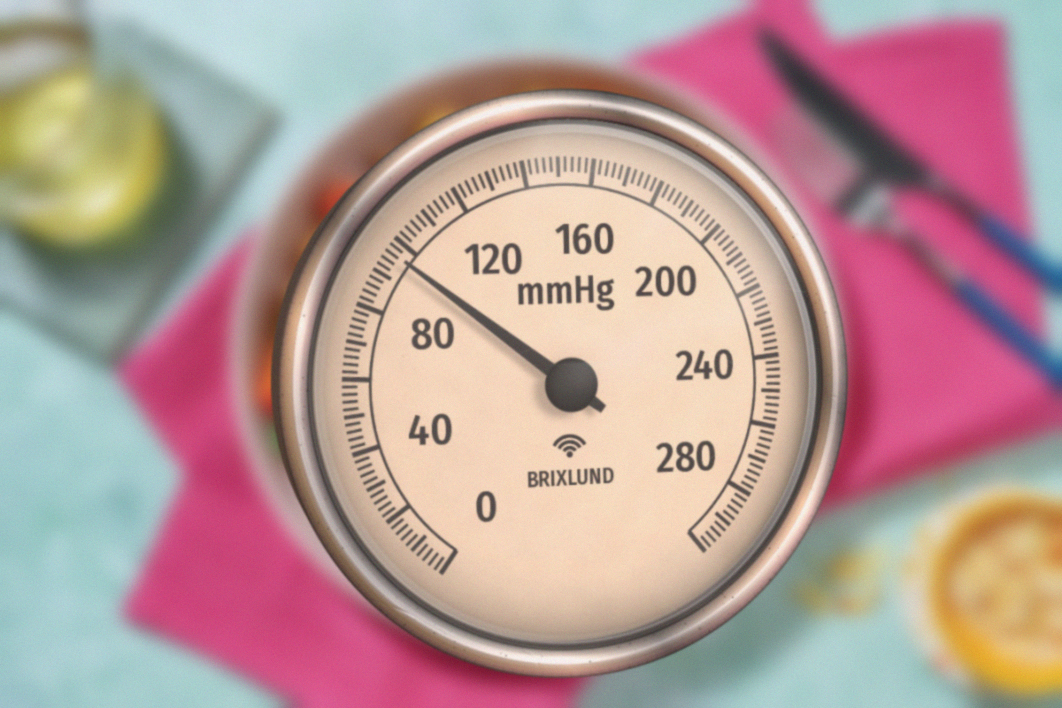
96,mmHg
